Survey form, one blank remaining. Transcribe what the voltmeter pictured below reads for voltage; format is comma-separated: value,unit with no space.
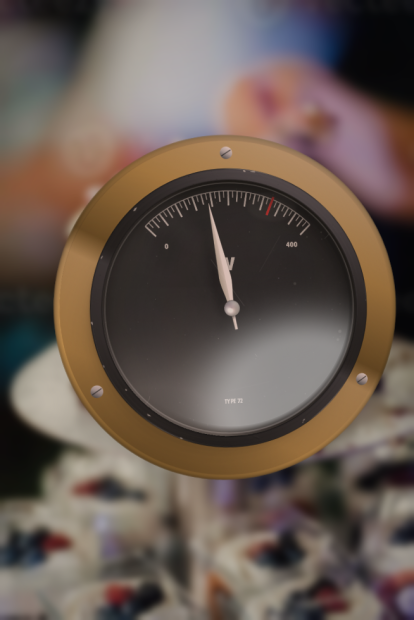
150,V
